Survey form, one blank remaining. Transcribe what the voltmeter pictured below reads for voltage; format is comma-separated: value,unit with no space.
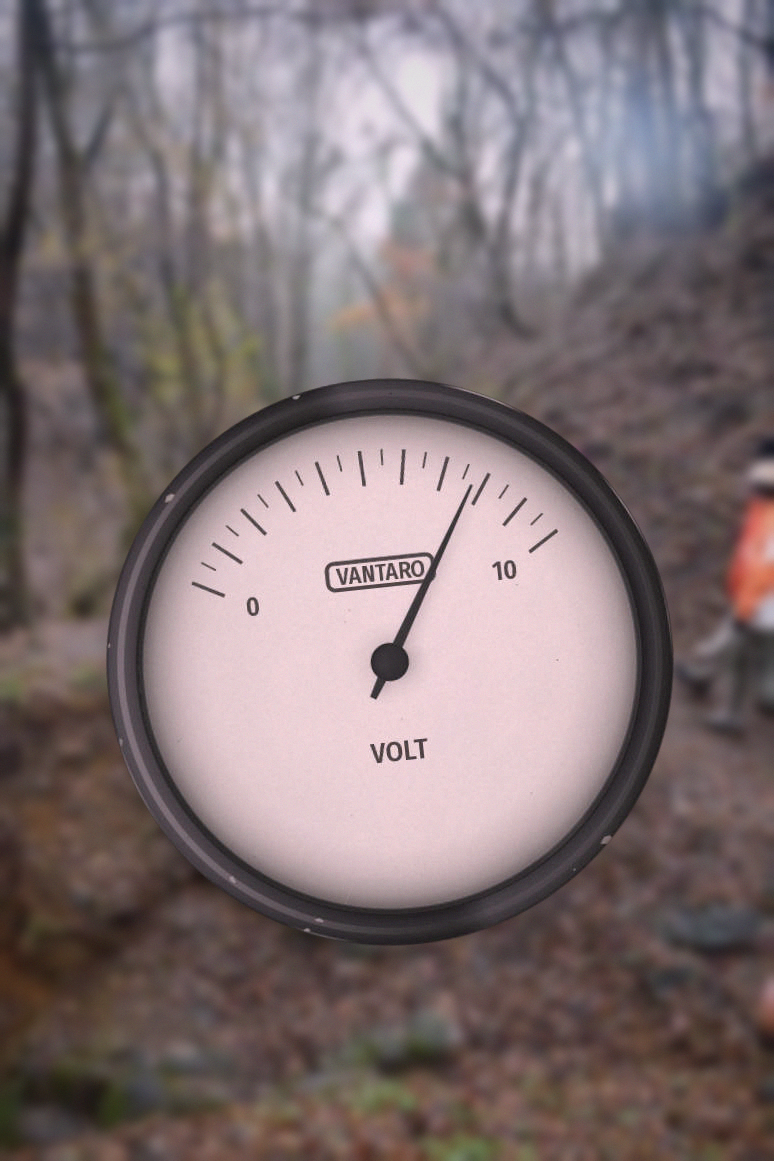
7.75,V
